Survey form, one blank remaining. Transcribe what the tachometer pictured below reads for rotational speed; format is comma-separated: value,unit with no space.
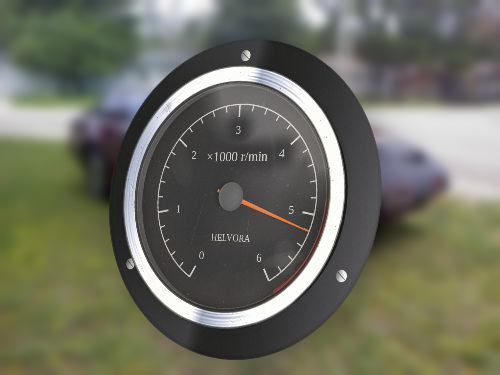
5200,rpm
